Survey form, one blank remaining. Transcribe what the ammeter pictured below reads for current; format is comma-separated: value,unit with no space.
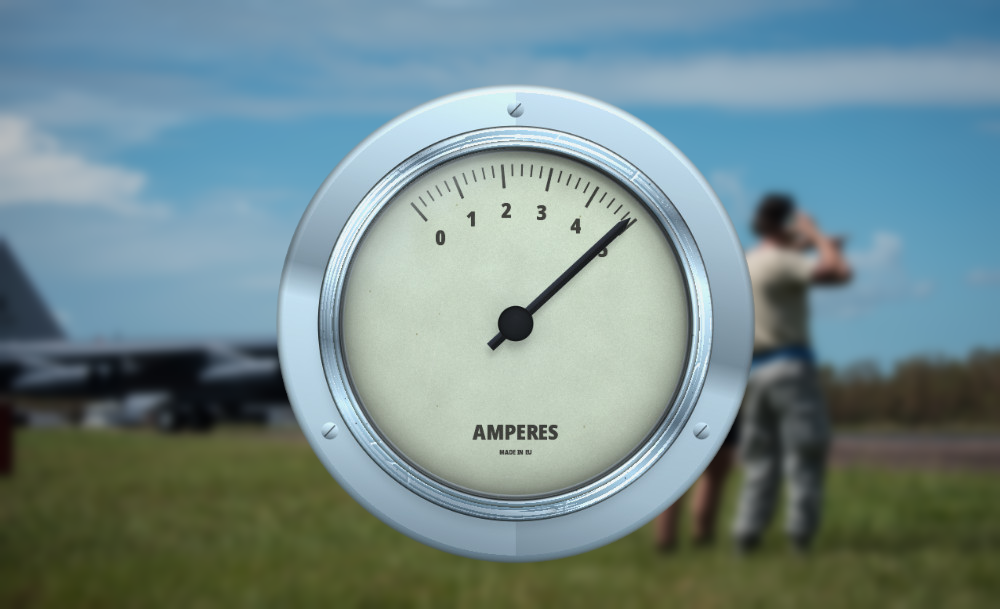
4.9,A
